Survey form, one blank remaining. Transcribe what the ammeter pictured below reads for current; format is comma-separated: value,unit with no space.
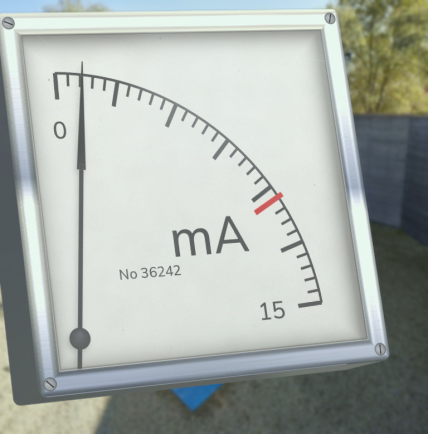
1,mA
